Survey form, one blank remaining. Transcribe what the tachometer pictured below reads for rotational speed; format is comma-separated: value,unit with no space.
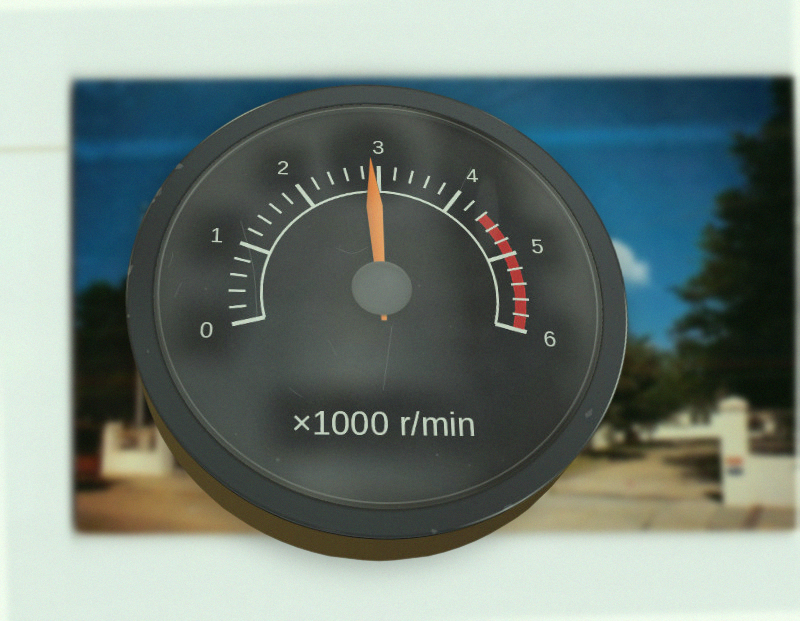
2900,rpm
